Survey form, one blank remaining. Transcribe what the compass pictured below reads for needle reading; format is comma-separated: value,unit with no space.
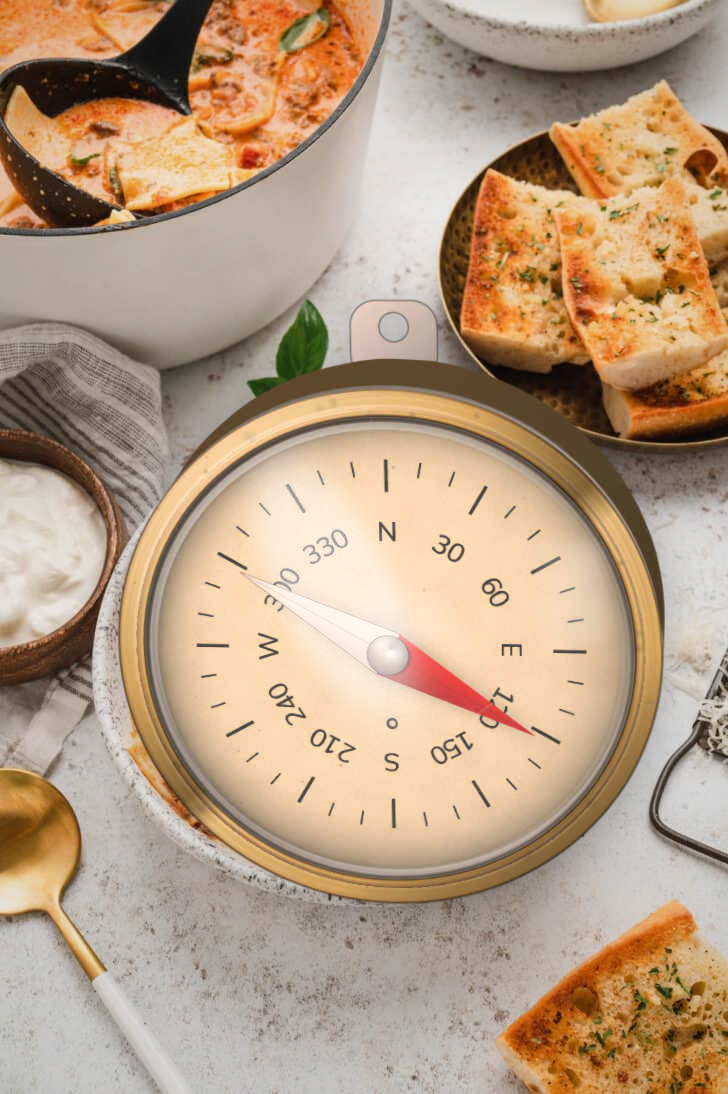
120,°
